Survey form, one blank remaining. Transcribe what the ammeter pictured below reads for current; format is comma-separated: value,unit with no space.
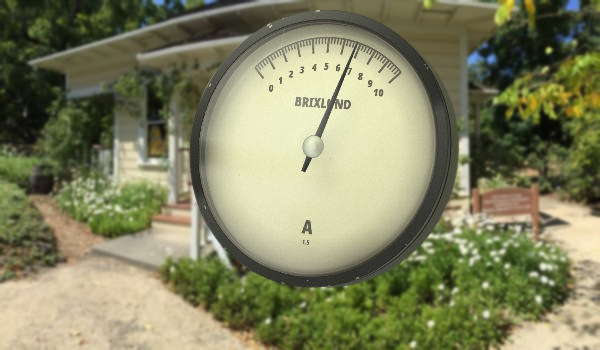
7,A
